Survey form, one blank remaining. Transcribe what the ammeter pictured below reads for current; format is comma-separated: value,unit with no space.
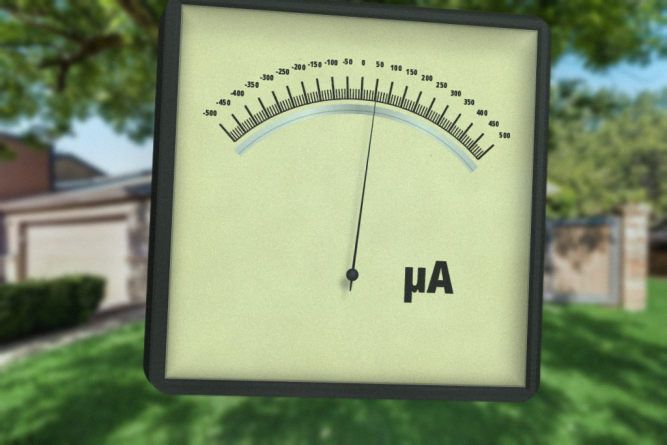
50,µA
